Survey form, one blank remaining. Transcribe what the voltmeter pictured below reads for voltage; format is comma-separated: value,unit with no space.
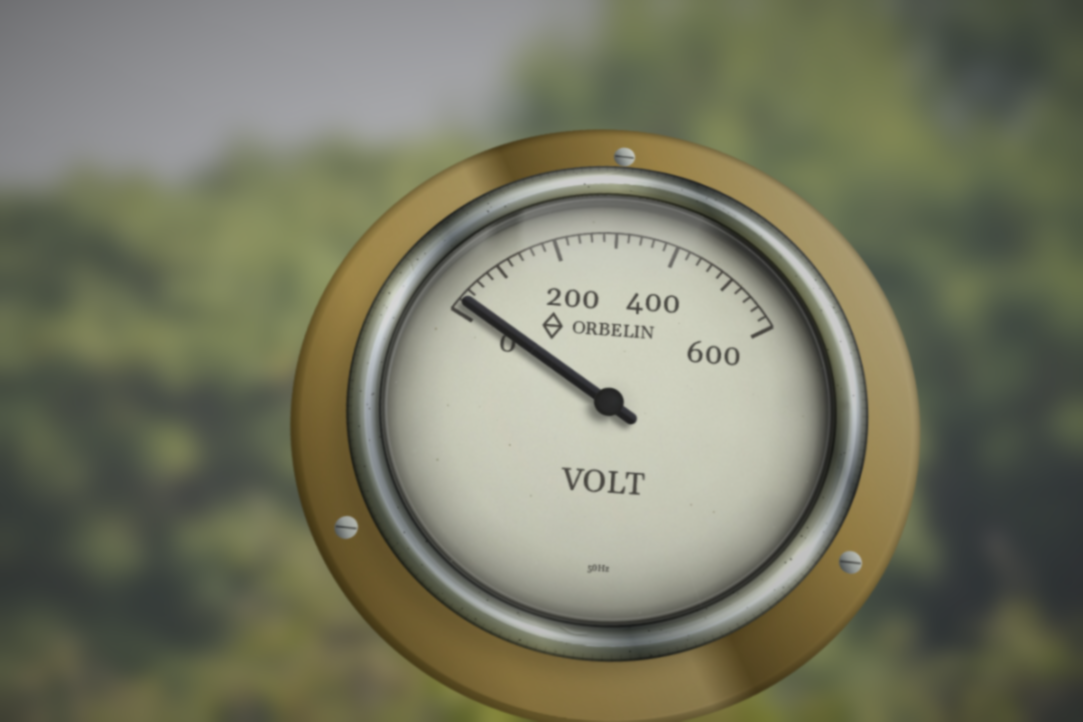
20,V
